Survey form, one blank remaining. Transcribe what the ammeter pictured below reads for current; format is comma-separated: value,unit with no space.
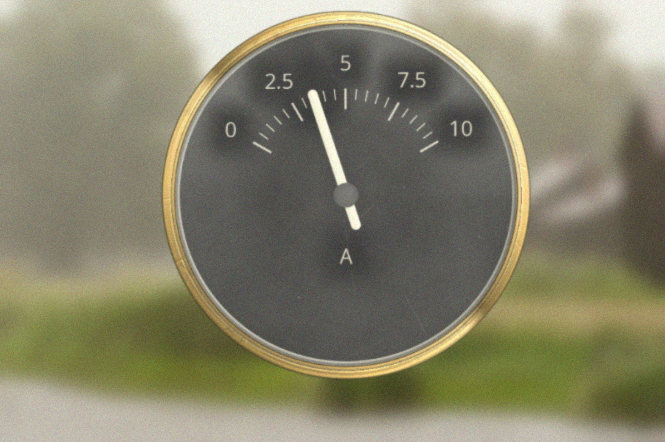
3.5,A
